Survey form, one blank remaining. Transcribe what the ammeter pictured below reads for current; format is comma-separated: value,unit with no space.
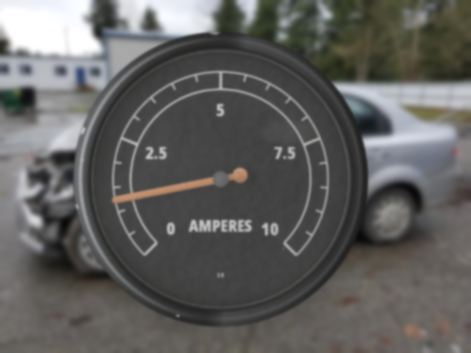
1.25,A
